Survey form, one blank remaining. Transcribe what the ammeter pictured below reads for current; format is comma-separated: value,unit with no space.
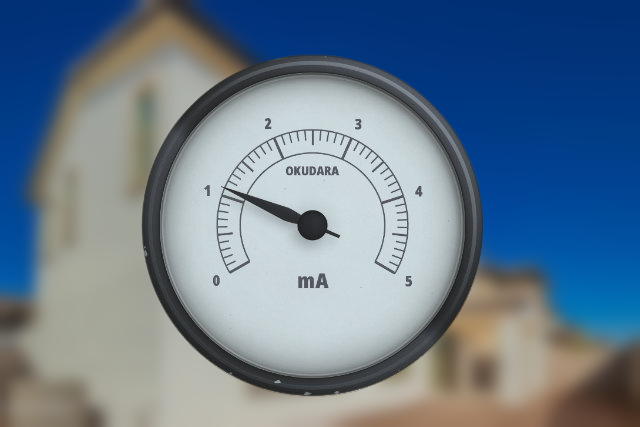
1.1,mA
